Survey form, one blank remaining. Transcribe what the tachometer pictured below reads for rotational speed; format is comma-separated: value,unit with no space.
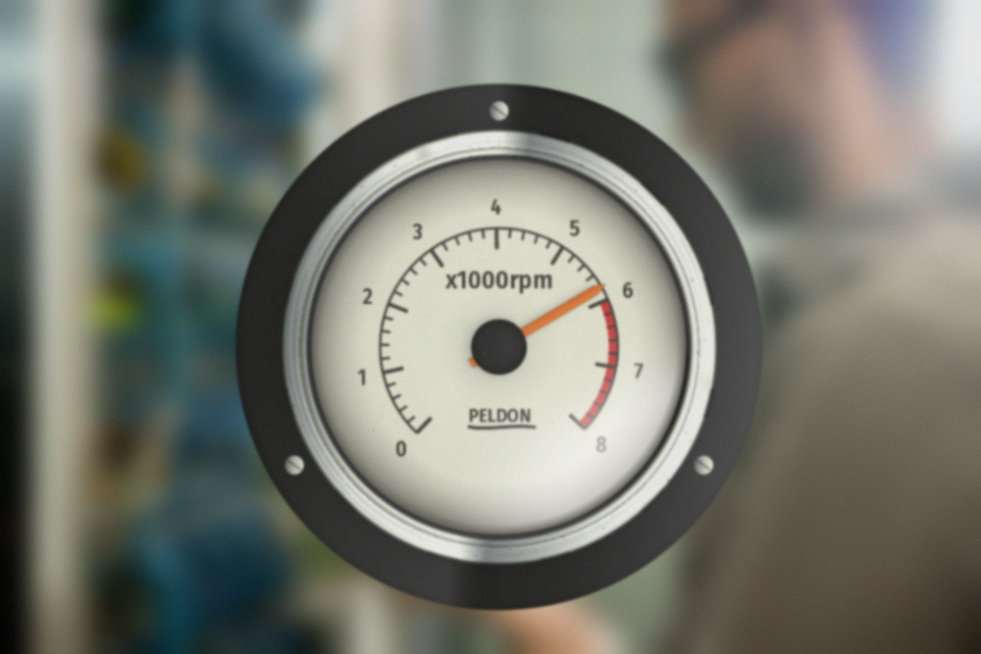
5800,rpm
